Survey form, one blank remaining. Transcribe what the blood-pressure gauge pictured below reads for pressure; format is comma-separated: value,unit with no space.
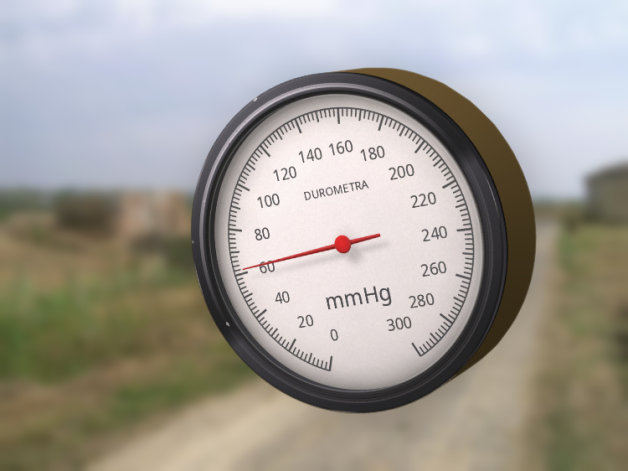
62,mmHg
